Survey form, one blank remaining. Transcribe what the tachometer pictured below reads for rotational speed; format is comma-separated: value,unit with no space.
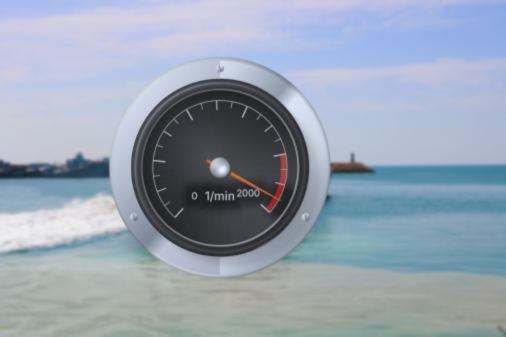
1900,rpm
